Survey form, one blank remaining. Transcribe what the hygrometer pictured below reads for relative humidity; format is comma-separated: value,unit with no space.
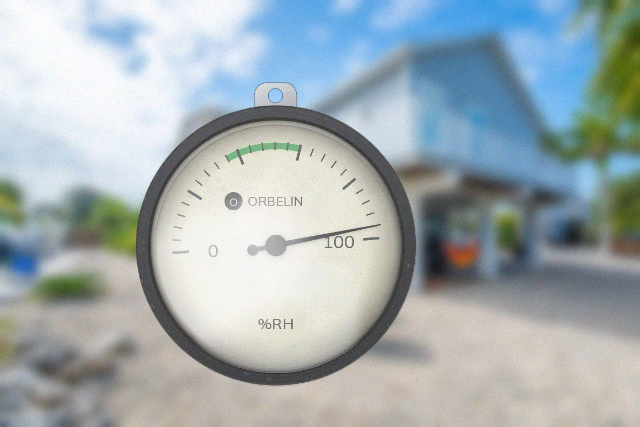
96,%
